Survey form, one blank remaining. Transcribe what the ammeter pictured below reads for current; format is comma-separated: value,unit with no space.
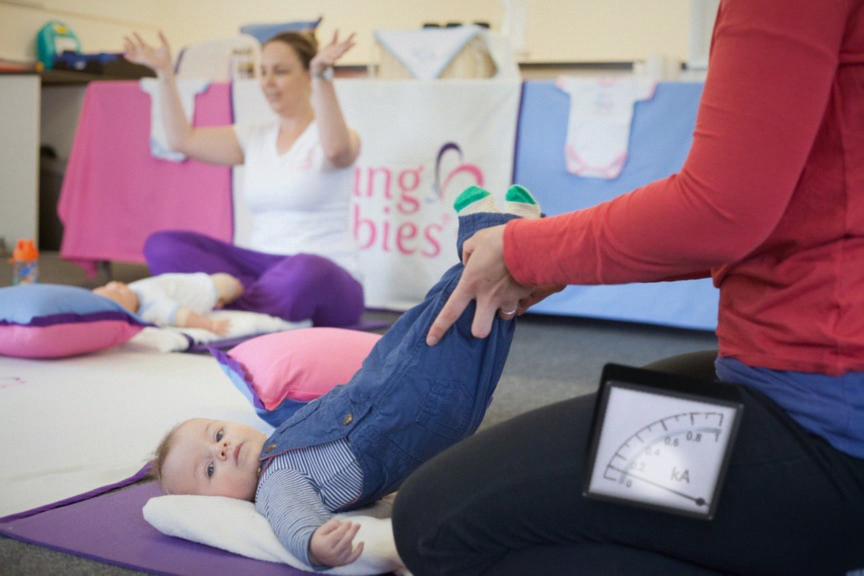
0.1,kA
